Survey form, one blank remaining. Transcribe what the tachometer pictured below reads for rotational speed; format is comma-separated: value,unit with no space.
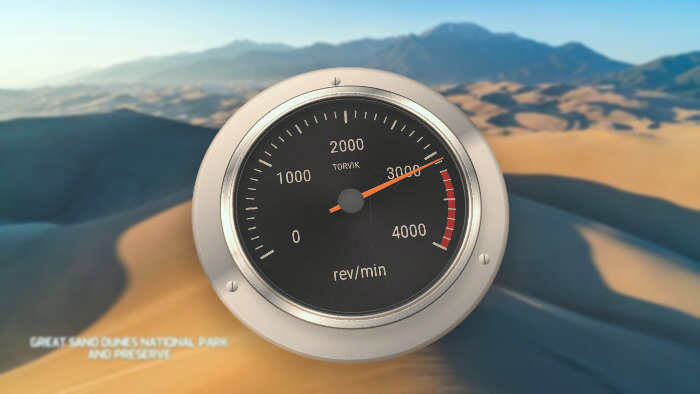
3100,rpm
